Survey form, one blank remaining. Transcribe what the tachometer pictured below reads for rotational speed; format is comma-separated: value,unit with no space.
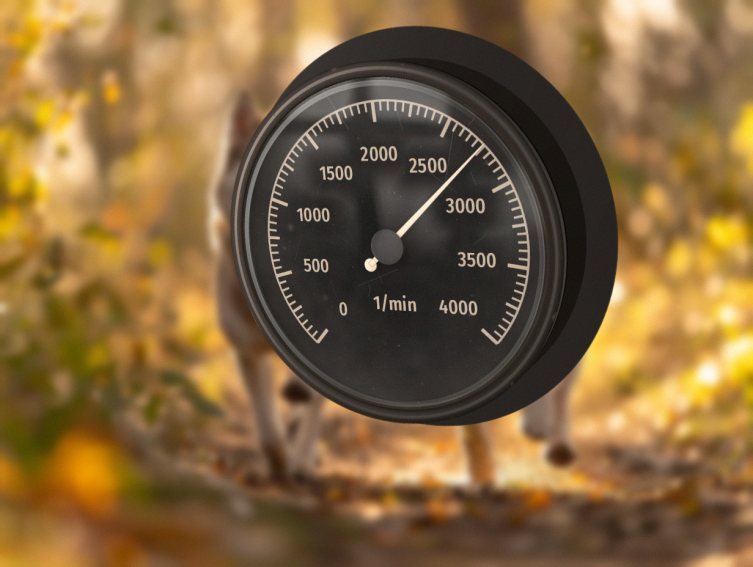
2750,rpm
